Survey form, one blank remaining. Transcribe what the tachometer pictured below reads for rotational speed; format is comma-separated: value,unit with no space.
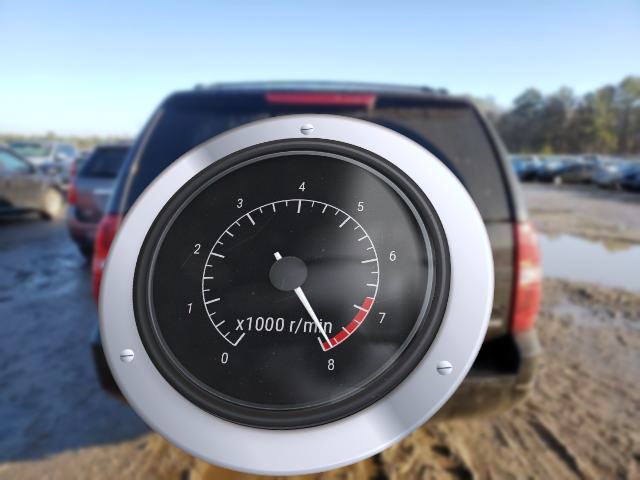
7875,rpm
